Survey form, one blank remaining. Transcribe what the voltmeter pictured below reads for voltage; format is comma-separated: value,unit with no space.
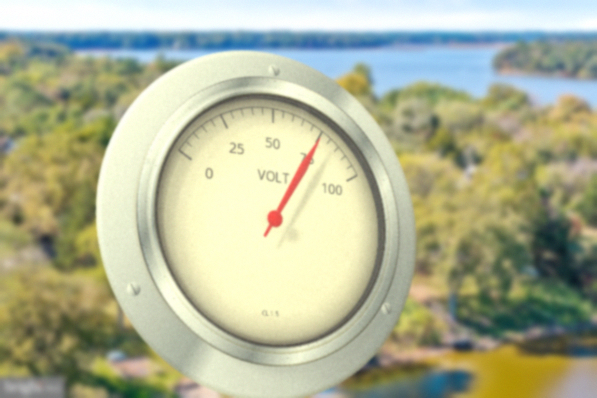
75,V
